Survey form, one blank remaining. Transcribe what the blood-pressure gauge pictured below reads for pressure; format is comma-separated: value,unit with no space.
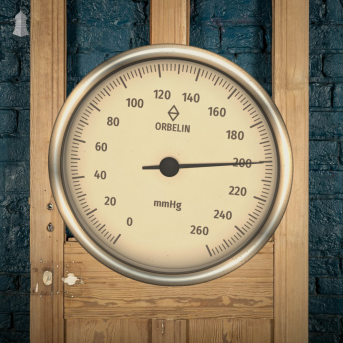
200,mmHg
